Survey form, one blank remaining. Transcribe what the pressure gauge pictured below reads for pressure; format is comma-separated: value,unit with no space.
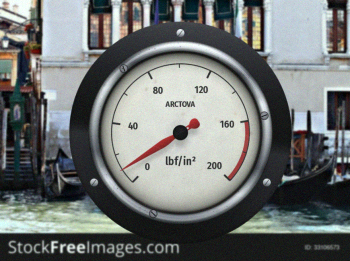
10,psi
